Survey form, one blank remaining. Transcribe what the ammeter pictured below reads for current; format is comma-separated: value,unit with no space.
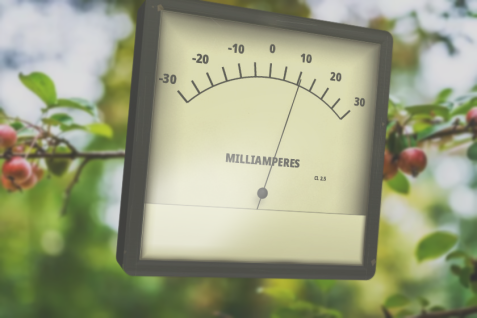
10,mA
